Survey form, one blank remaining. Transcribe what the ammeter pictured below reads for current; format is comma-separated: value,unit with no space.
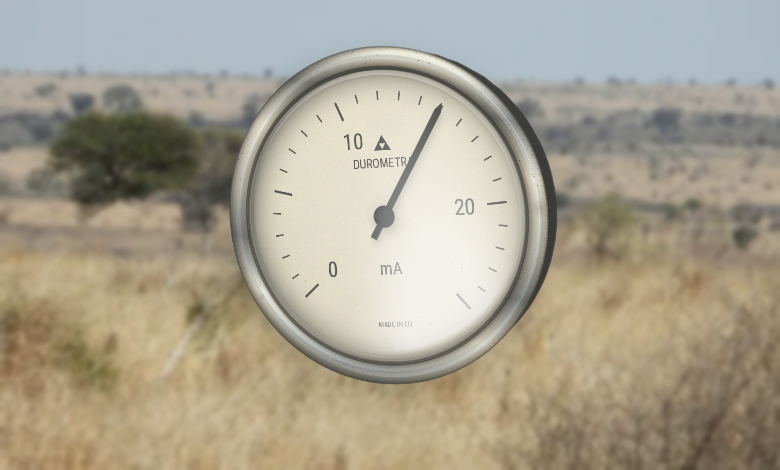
15,mA
